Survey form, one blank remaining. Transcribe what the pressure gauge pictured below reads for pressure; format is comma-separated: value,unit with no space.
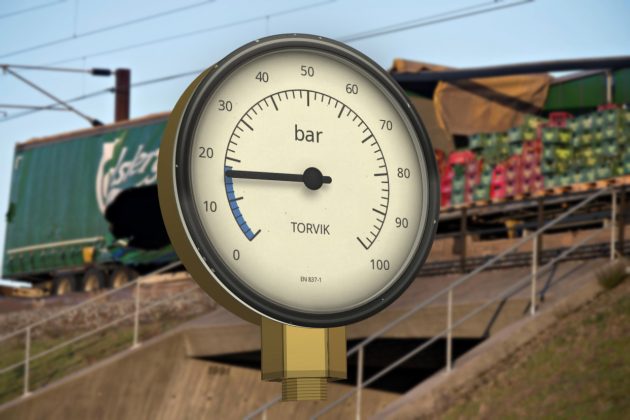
16,bar
